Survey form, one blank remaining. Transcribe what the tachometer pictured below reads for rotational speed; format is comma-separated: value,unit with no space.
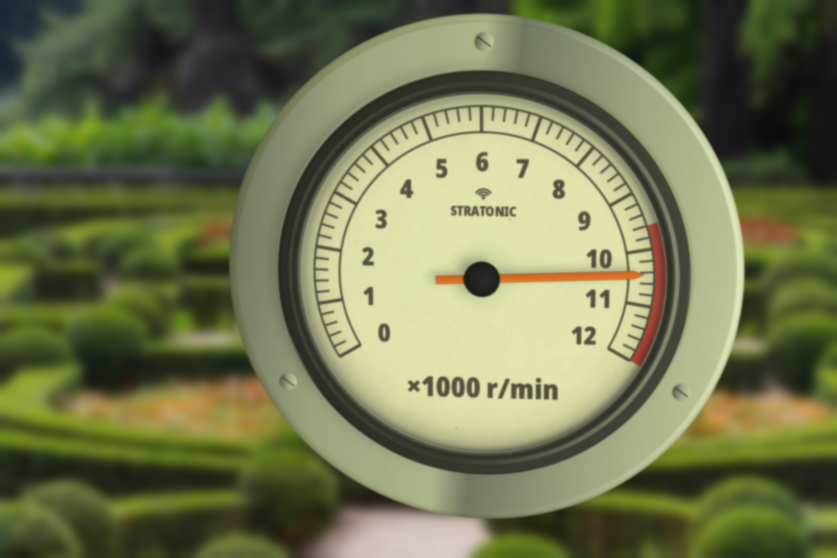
10400,rpm
